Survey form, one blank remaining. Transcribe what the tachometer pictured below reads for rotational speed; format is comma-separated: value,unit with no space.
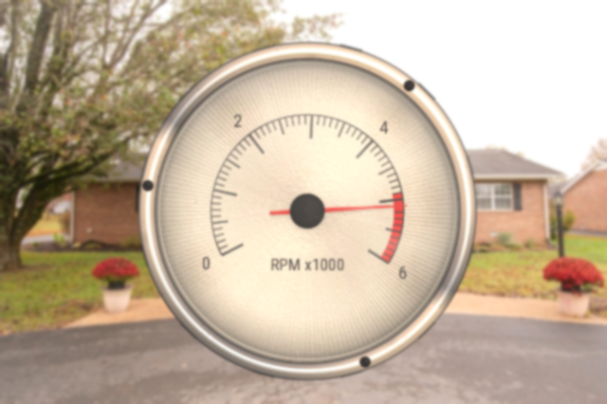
5100,rpm
